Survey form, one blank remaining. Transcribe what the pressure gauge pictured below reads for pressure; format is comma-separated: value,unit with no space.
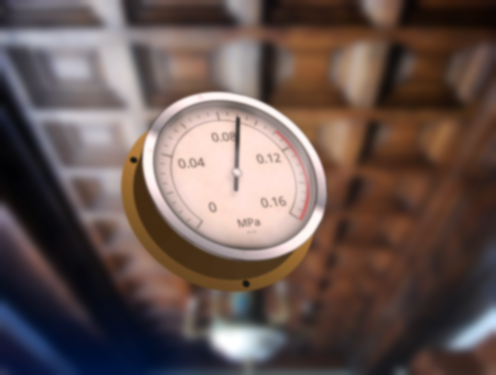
0.09,MPa
